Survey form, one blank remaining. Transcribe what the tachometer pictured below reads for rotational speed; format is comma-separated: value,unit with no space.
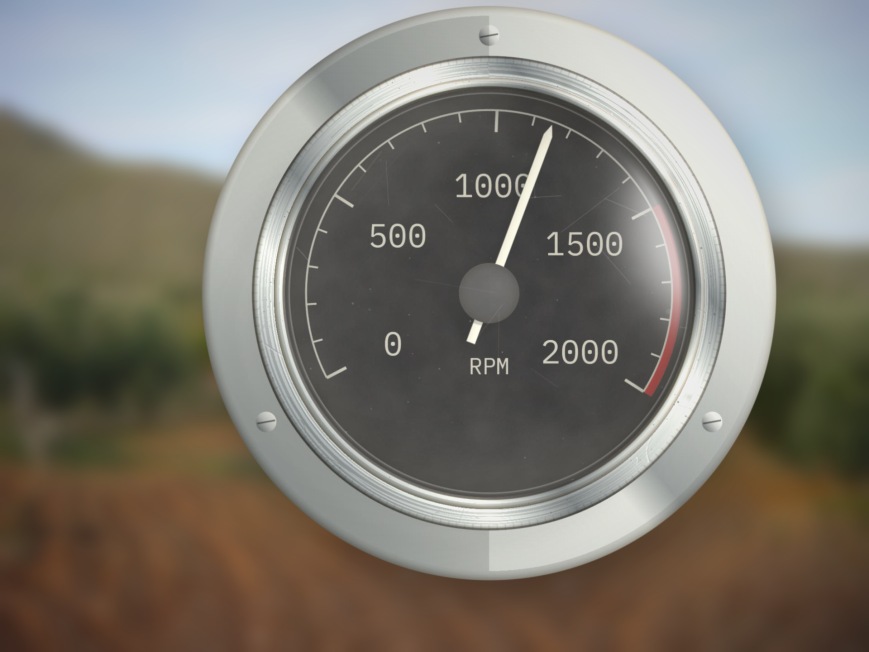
1150,rpm
